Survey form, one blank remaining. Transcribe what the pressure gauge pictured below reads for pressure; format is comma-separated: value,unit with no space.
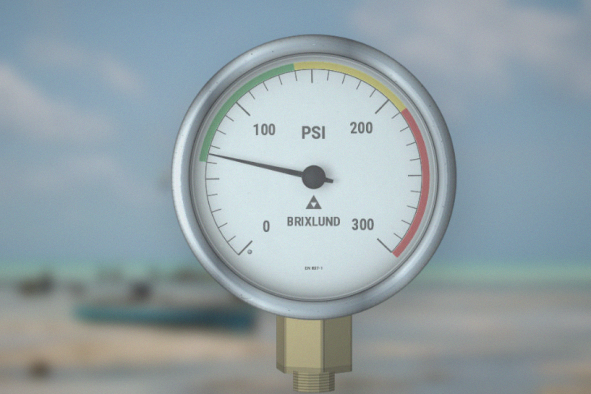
65,psi
